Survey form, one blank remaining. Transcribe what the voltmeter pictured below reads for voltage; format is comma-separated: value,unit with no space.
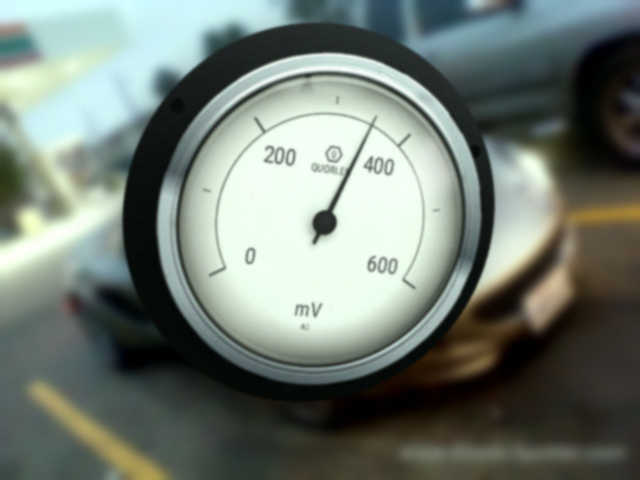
350,mV
